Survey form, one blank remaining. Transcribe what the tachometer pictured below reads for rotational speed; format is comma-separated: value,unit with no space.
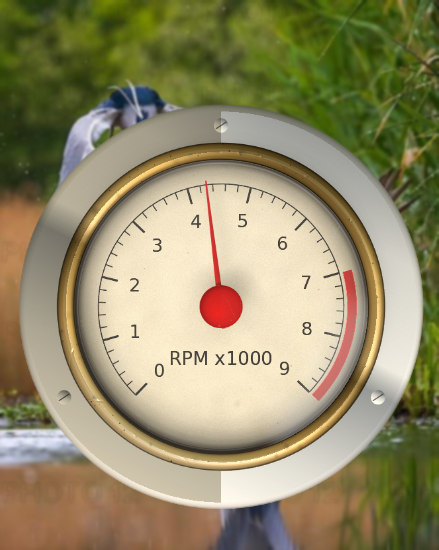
4300,rpm
